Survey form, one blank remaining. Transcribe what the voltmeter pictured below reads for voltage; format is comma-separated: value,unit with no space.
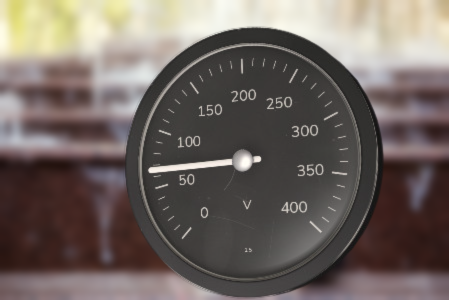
65,V
